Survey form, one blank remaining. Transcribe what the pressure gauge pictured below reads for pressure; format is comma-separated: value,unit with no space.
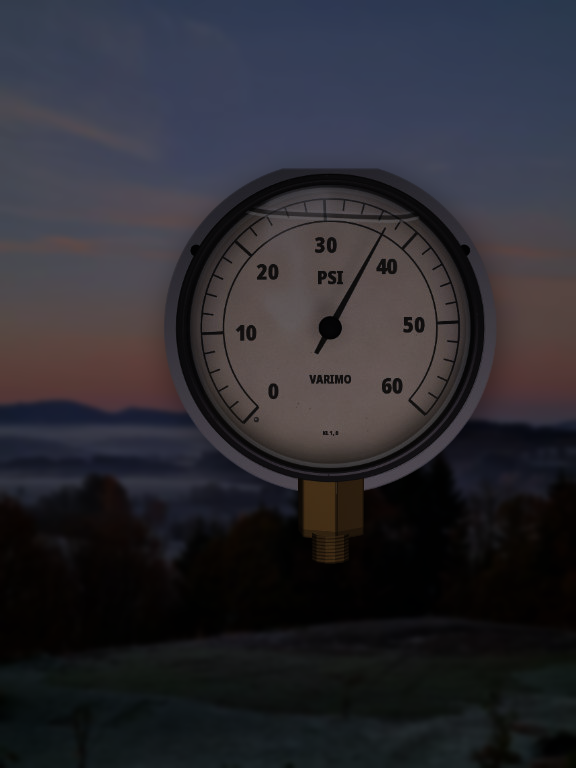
37,psi
